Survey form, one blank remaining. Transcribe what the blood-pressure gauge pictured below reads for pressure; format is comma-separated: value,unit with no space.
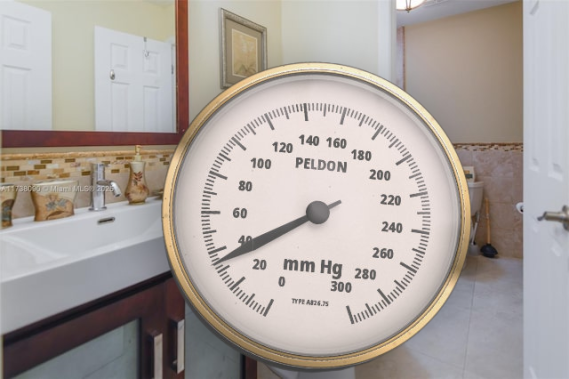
34,mmHg
